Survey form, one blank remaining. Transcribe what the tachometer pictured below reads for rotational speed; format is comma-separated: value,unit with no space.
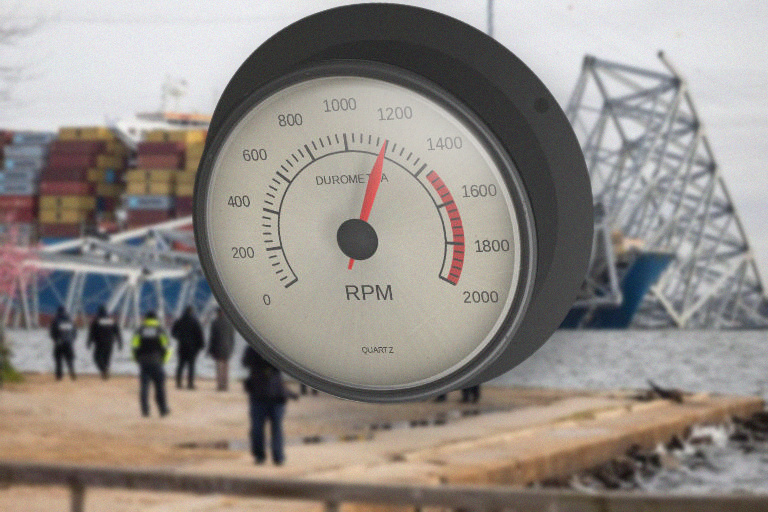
1200,rpm
